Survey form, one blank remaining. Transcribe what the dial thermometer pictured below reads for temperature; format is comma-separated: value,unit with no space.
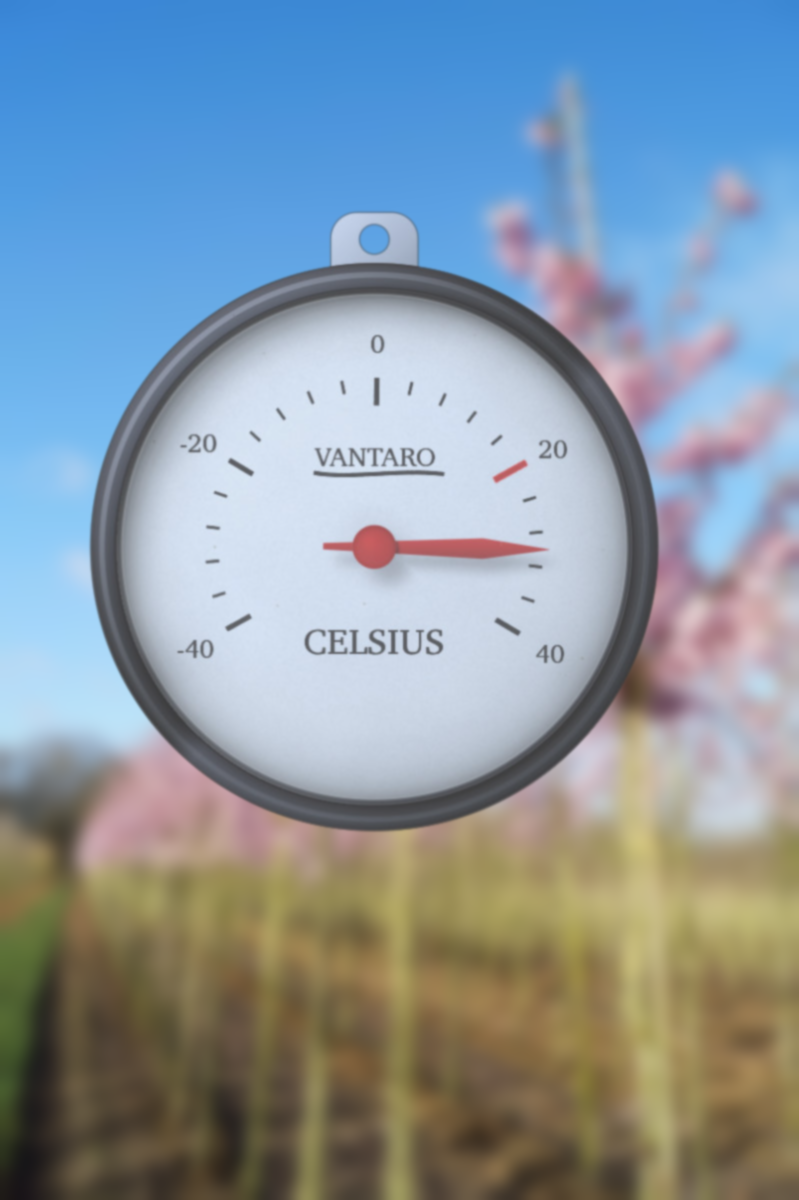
30,°C
